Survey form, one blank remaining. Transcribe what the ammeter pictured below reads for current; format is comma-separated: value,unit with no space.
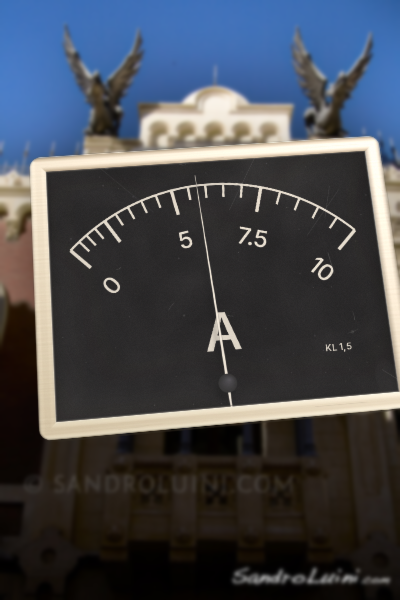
5.75,A
